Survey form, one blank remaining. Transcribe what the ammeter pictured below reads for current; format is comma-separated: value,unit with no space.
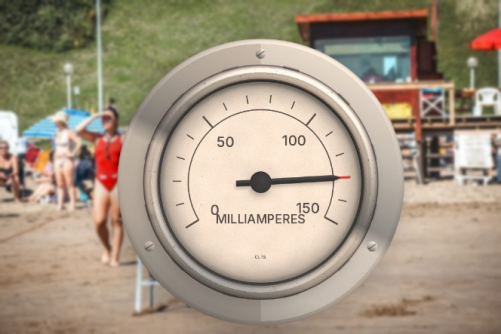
130,mA
